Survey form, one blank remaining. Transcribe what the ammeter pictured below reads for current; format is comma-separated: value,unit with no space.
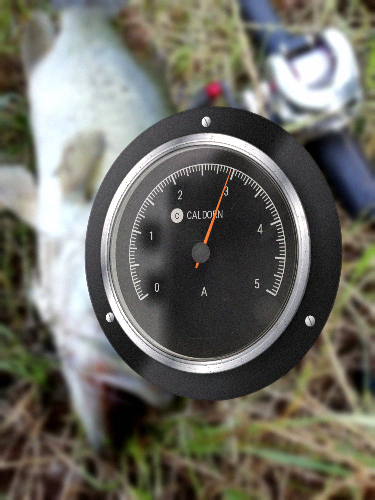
3,A
